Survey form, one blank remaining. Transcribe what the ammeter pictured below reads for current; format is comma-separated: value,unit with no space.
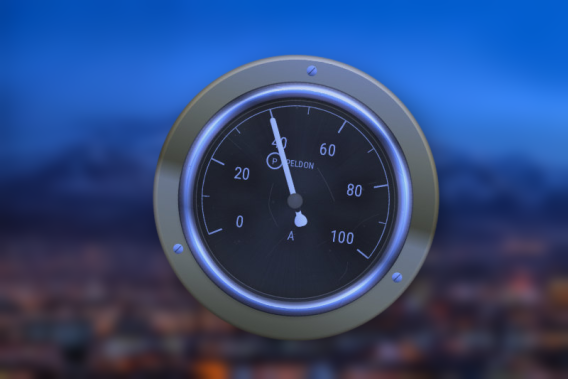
40,A
